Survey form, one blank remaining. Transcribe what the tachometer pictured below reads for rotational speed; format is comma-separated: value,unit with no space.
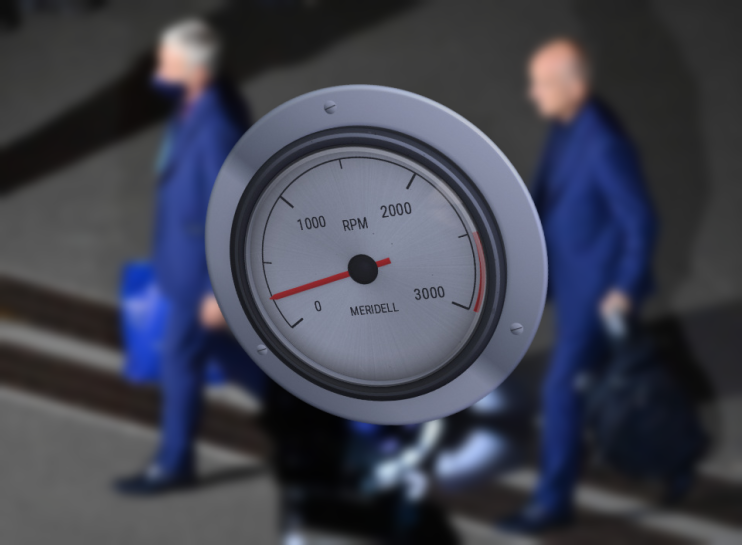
250,rpm
